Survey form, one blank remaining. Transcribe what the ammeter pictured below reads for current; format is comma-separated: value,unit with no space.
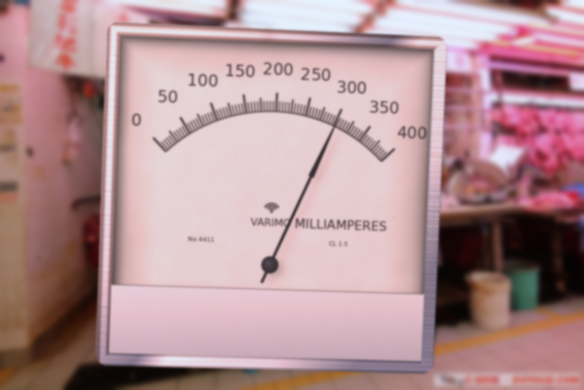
300,mA
